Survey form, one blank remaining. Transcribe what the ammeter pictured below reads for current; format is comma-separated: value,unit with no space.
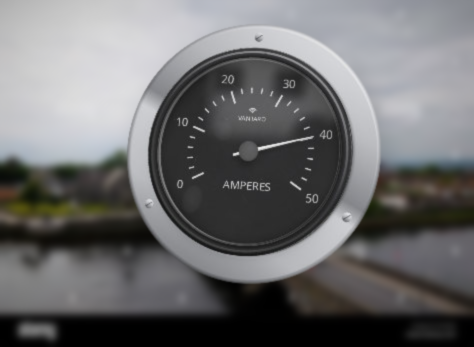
40,A
